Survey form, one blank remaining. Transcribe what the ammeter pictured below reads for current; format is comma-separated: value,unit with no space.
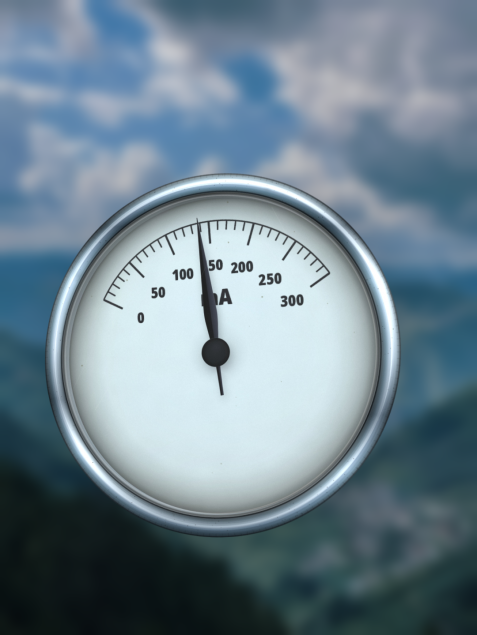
140,mA
